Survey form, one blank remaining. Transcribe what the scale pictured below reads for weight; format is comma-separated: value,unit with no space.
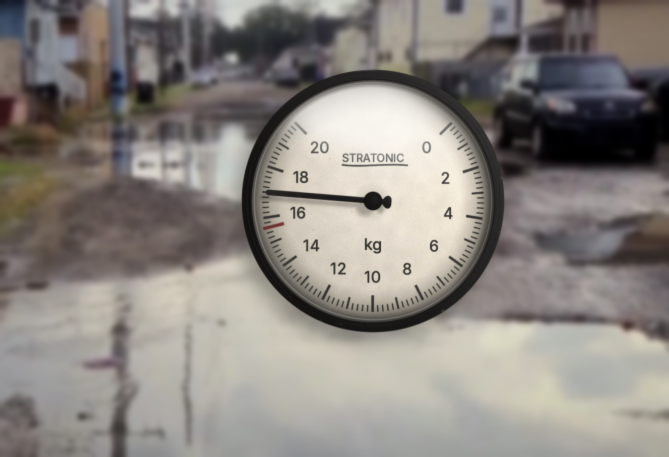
17,kg
